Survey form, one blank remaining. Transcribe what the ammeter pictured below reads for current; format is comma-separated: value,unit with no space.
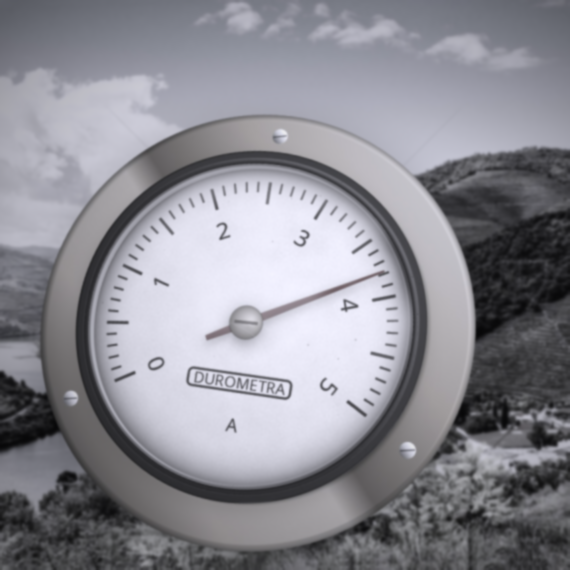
3.8,A
